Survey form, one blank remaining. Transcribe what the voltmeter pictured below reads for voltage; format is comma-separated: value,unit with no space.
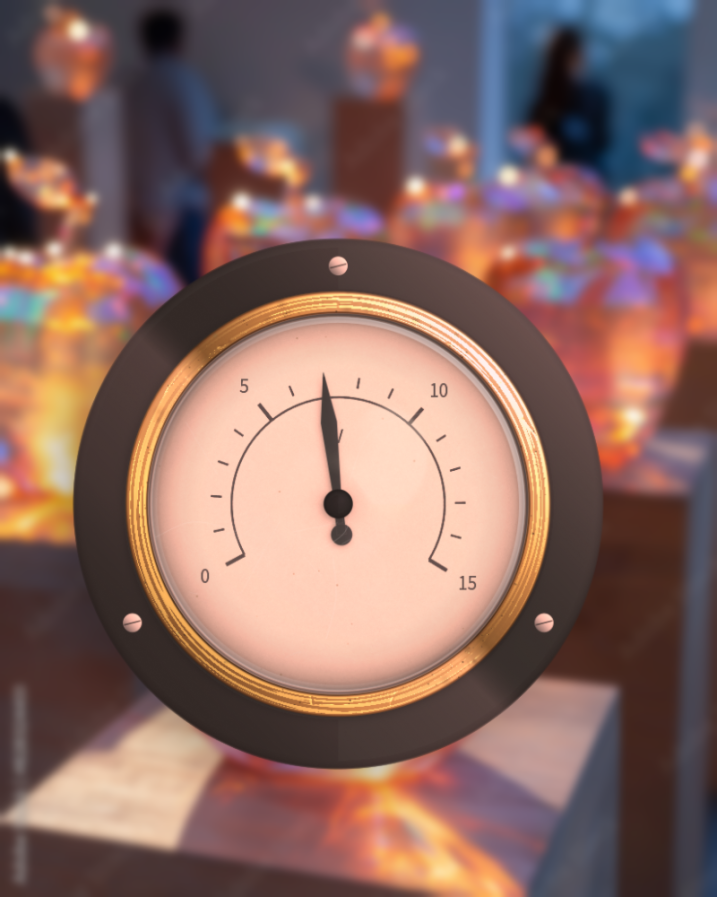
7,V
